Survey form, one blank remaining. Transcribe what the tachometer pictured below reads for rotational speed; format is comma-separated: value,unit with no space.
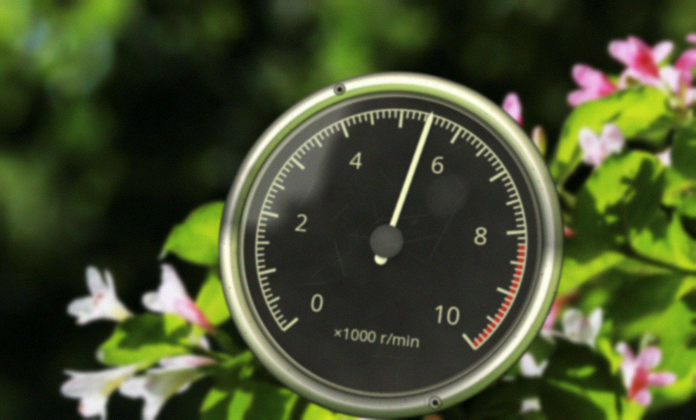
5500,rpm
